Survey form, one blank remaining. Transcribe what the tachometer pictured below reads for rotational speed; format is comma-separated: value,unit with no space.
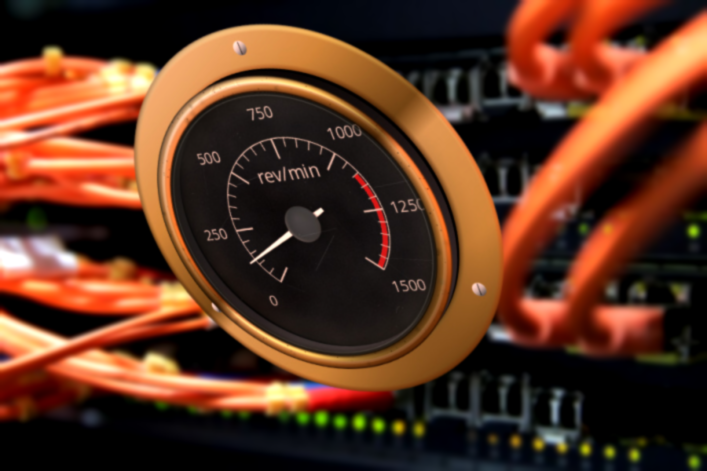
125,rpm
